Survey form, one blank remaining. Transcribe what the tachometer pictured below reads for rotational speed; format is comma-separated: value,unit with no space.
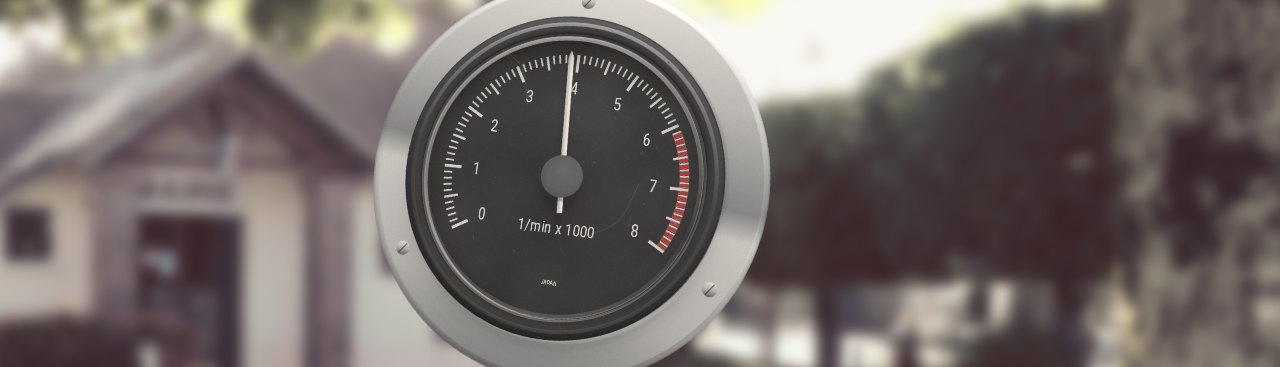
3900,rpm
